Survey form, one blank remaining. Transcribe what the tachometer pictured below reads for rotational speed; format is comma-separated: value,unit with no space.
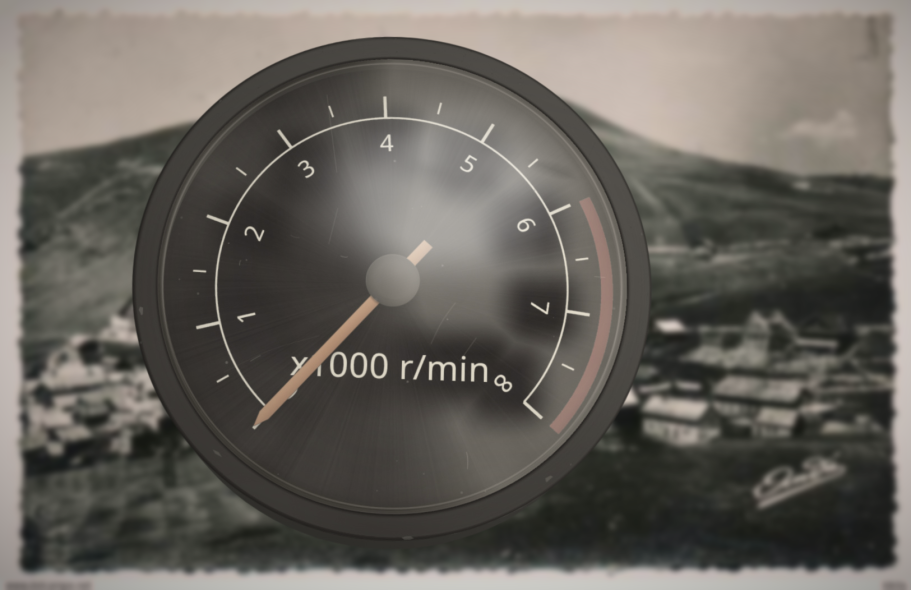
0,rpm
